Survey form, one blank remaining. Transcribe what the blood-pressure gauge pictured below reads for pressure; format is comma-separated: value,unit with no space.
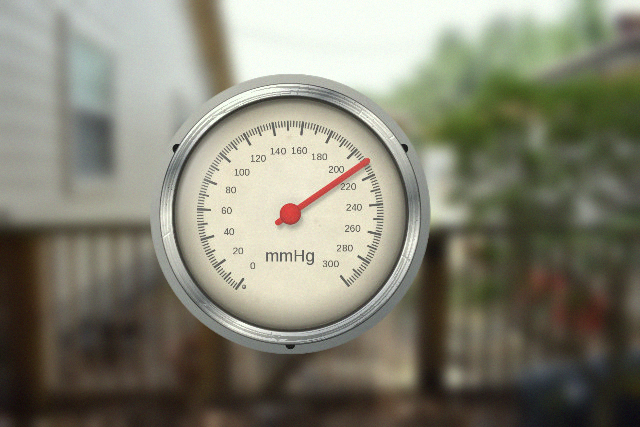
210,mmHg
